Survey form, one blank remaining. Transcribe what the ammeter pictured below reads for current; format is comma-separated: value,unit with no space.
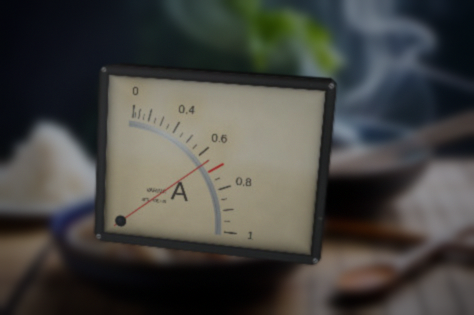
0.65,A
